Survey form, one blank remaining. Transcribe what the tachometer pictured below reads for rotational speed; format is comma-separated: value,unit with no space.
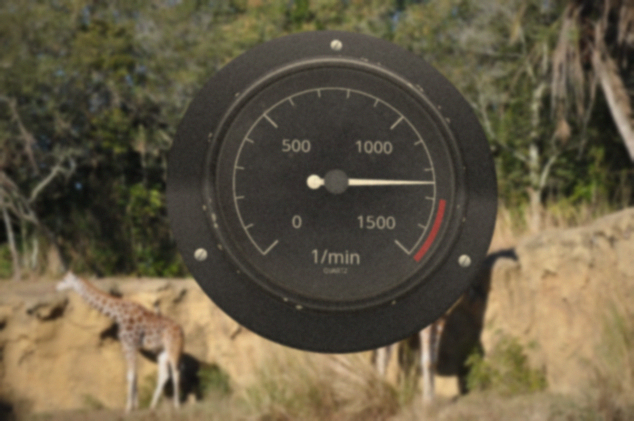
1250,rpm
